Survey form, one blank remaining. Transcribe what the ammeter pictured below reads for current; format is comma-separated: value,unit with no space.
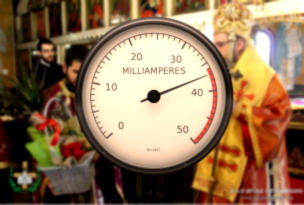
37,mA
